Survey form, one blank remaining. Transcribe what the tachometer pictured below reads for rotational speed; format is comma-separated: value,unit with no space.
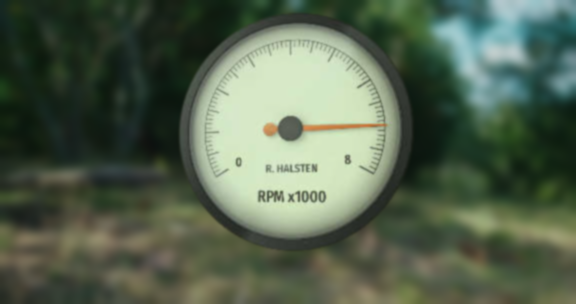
7000,rpm
